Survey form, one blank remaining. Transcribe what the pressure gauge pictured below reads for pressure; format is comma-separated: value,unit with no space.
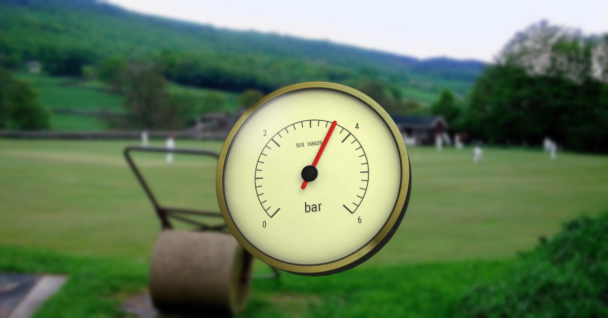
3.6,bar
